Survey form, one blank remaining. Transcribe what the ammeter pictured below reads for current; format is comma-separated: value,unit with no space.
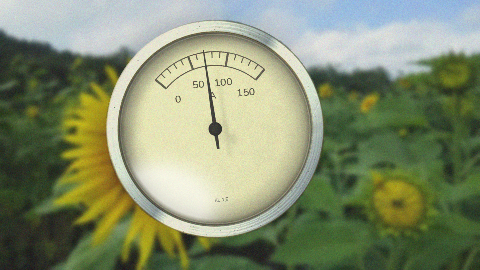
70,A
